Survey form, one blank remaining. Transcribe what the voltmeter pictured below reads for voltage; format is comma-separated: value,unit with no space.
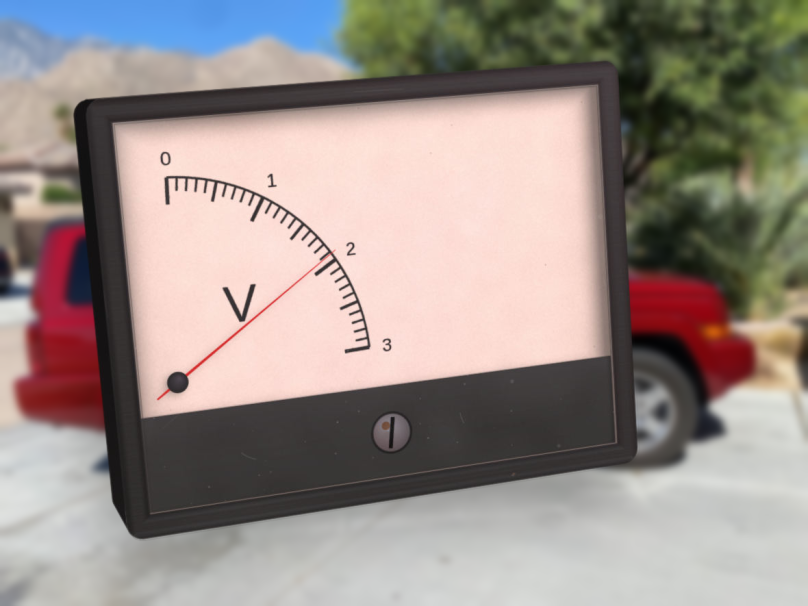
1.9,V
